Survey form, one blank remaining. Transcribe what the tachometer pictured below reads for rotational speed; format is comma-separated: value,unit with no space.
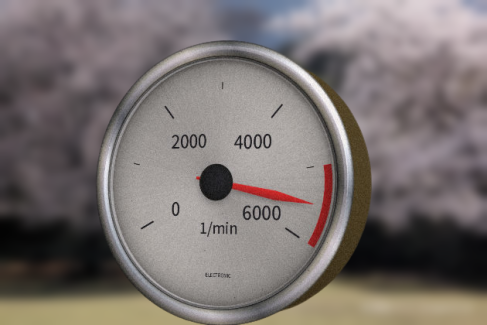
5500,rpm
